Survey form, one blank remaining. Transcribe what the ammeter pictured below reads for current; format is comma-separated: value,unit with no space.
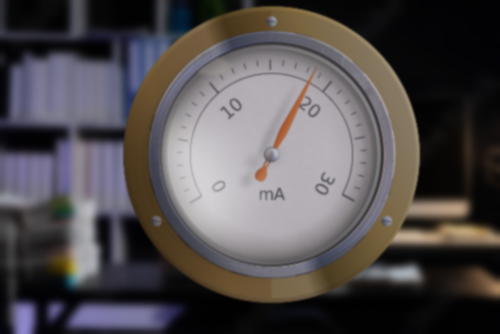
18.5,mA
